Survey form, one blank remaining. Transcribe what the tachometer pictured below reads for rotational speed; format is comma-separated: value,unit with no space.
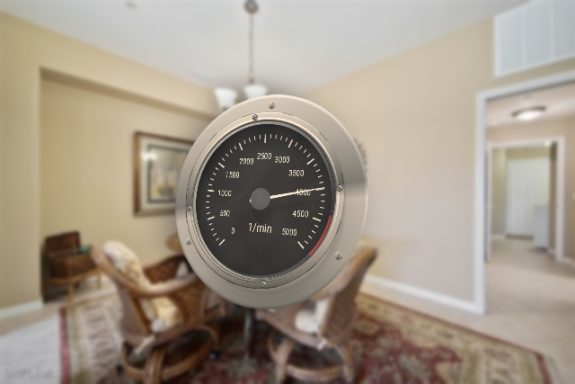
4000,rpm
